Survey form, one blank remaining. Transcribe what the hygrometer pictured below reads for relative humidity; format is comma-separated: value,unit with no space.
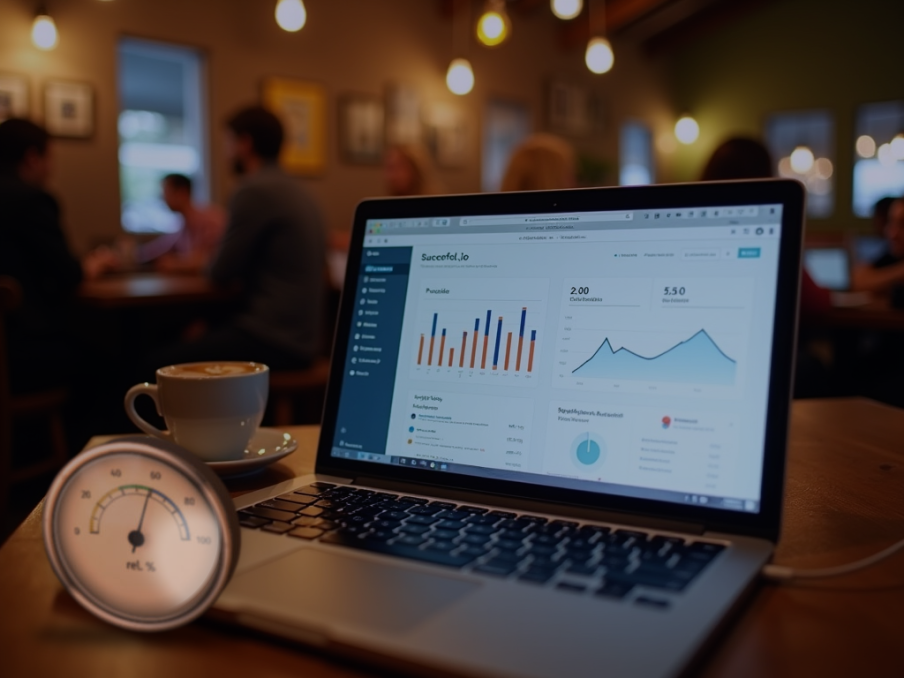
60,%
